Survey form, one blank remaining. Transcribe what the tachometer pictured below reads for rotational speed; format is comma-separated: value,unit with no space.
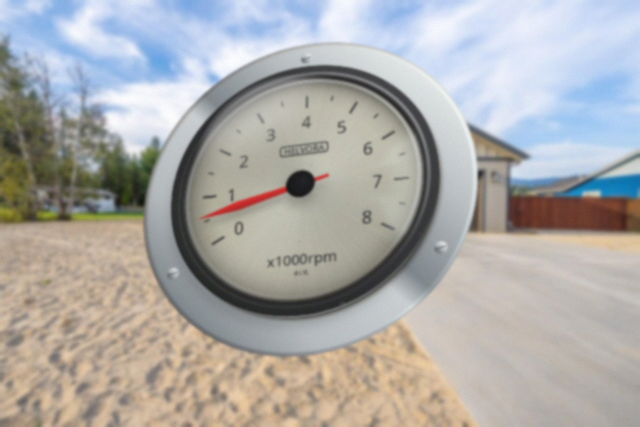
500,rpm
